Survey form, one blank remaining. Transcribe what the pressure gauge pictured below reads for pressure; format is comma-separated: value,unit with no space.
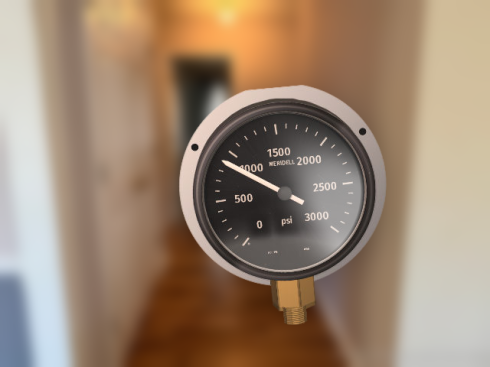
900,psi
